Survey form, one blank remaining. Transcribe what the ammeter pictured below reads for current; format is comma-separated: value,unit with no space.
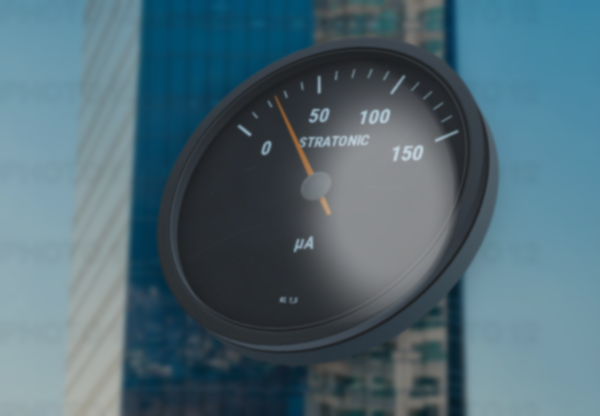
25,µA
